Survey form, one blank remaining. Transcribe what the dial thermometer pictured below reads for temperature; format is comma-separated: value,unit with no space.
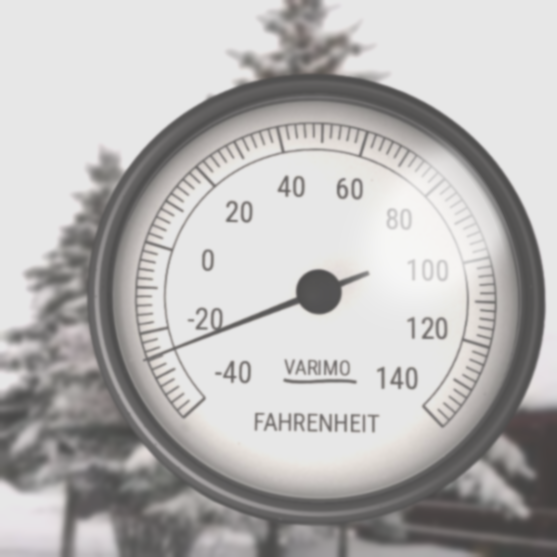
-26,°F
